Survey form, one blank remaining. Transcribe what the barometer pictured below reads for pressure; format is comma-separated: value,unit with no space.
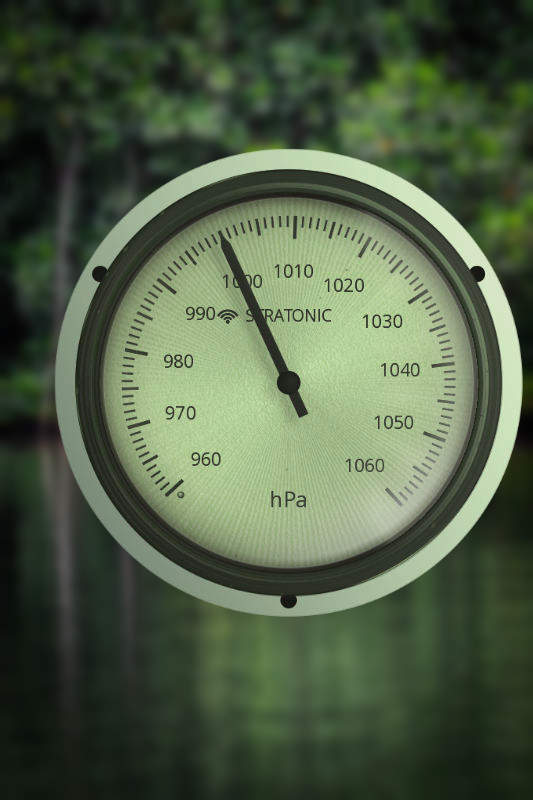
1000,hPa
